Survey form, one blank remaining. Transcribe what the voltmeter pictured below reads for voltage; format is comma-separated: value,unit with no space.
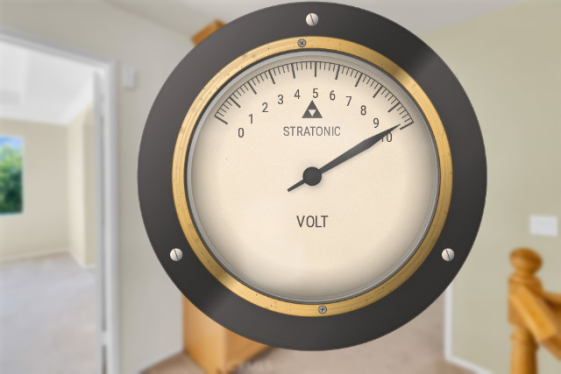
9.8,V
